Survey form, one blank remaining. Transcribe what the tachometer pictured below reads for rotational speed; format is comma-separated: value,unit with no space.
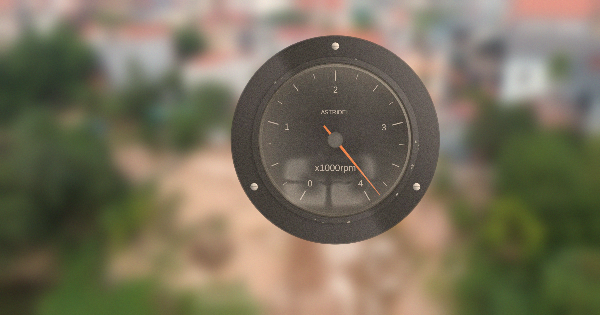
3875,rpm
